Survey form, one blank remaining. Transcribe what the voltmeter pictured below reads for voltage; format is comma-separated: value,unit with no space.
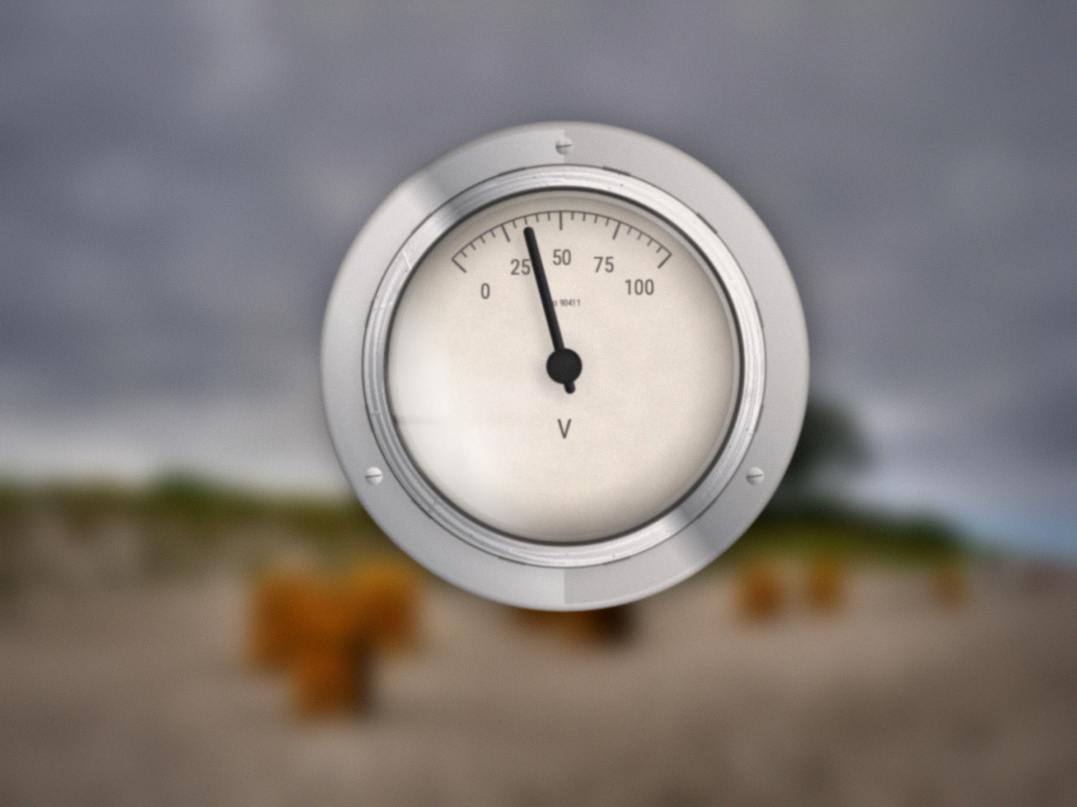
35,V
